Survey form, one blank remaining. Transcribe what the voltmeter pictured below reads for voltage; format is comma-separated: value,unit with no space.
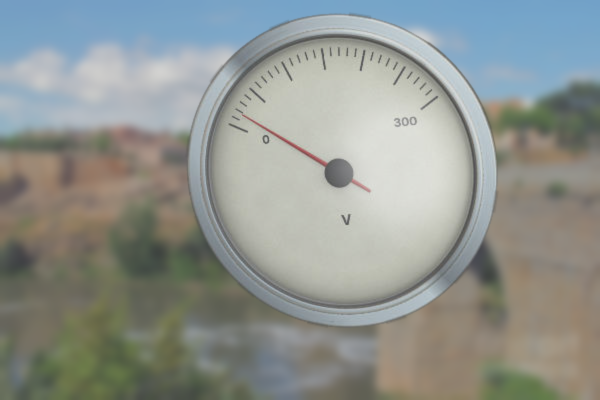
20,V
